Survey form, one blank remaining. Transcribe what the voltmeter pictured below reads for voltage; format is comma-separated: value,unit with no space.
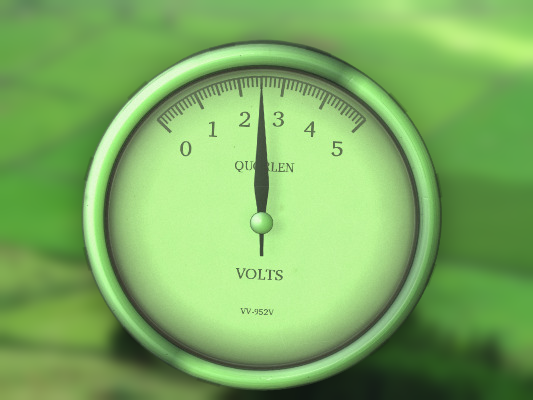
2.5,V
